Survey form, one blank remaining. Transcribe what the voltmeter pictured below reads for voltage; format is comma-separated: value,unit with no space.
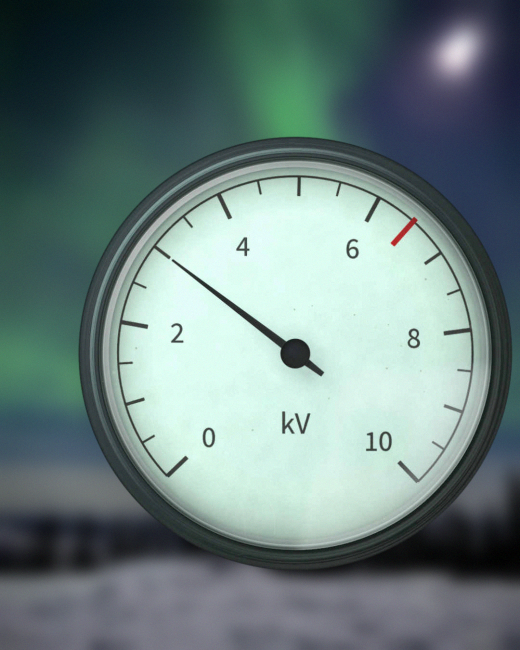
3,kV
